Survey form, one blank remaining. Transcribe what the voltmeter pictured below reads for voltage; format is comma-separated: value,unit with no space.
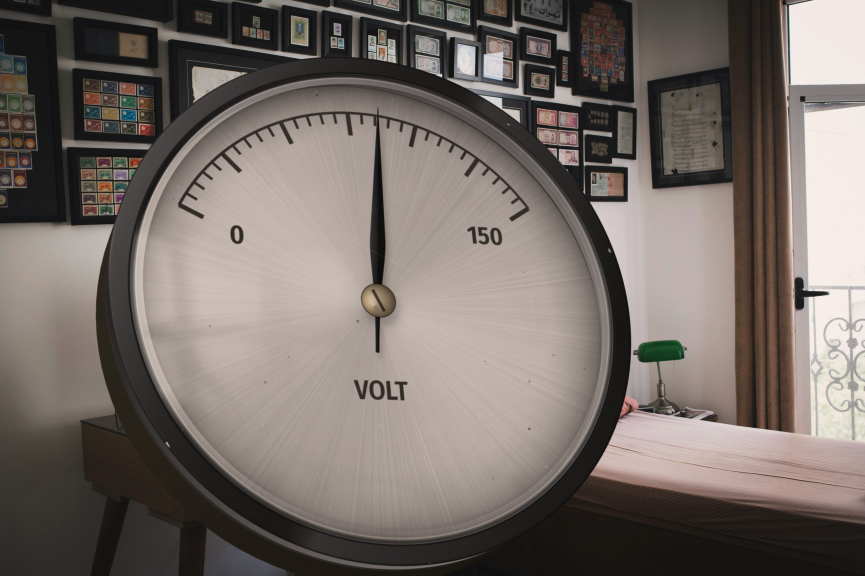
85,V
